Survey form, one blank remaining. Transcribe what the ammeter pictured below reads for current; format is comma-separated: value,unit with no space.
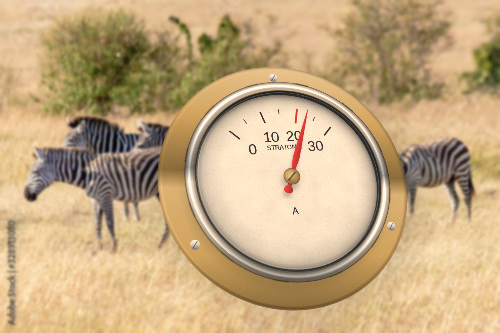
22.5,A
